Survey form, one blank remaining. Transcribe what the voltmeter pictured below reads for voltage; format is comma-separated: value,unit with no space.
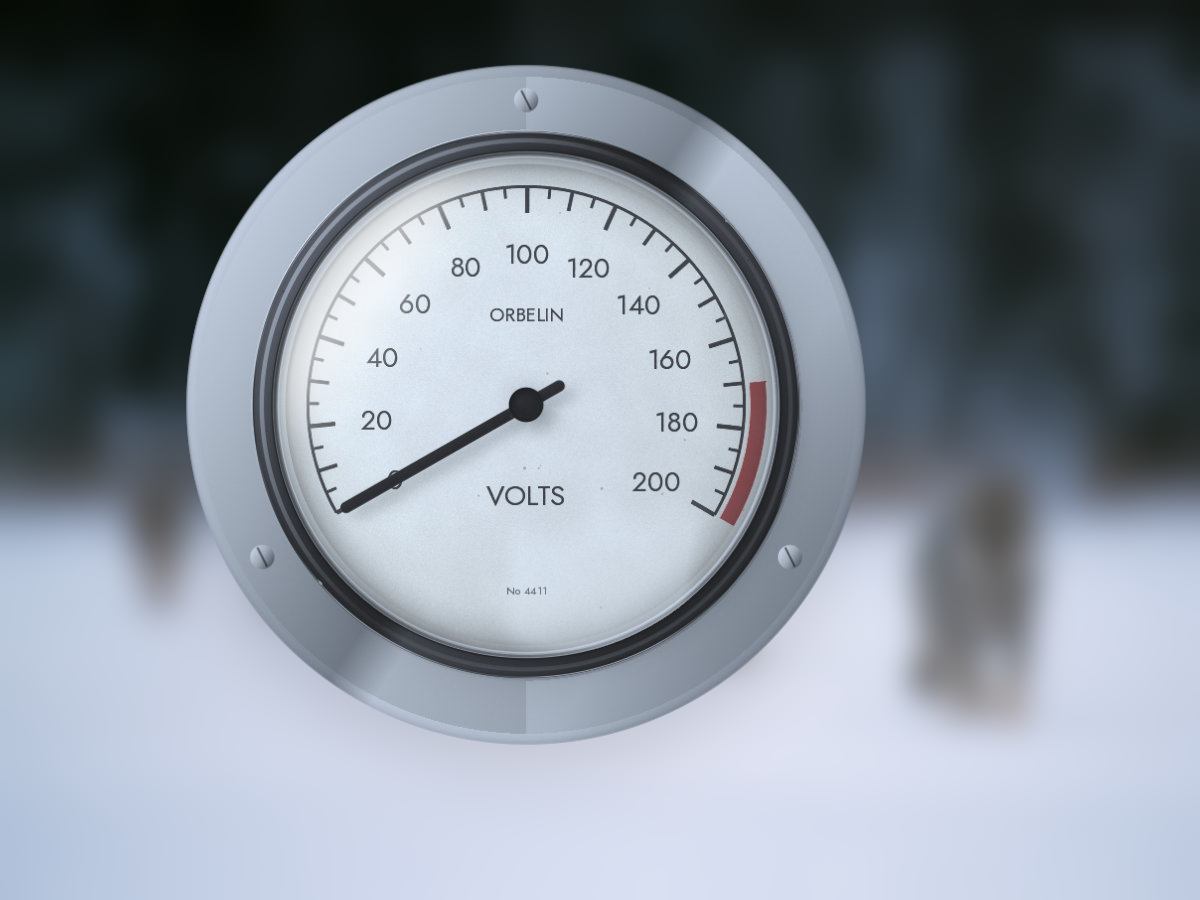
0,V
